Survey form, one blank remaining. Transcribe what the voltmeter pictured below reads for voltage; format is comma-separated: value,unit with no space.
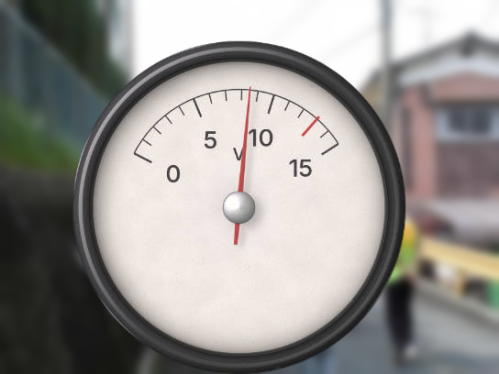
8.5,V
